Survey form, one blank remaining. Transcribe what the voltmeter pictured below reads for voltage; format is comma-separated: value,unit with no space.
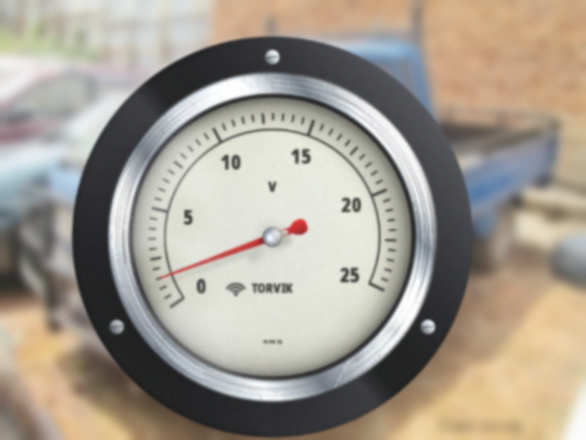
1.5,V
